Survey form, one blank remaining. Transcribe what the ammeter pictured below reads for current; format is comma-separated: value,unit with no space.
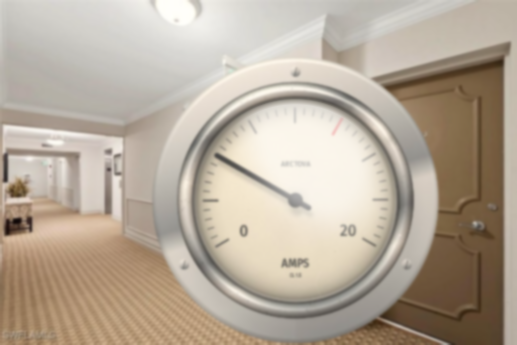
5,A
